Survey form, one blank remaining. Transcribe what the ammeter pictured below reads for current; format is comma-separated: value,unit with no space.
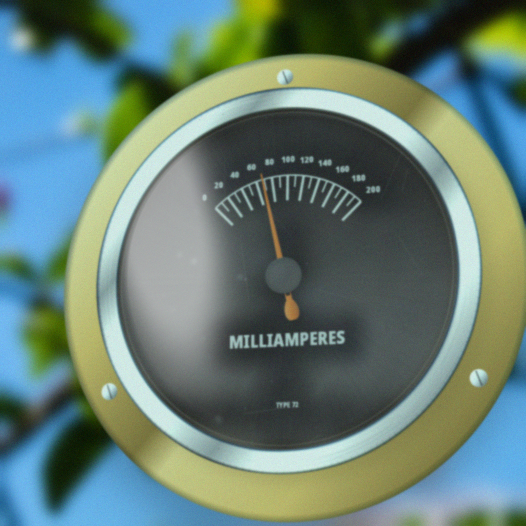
70,mA
